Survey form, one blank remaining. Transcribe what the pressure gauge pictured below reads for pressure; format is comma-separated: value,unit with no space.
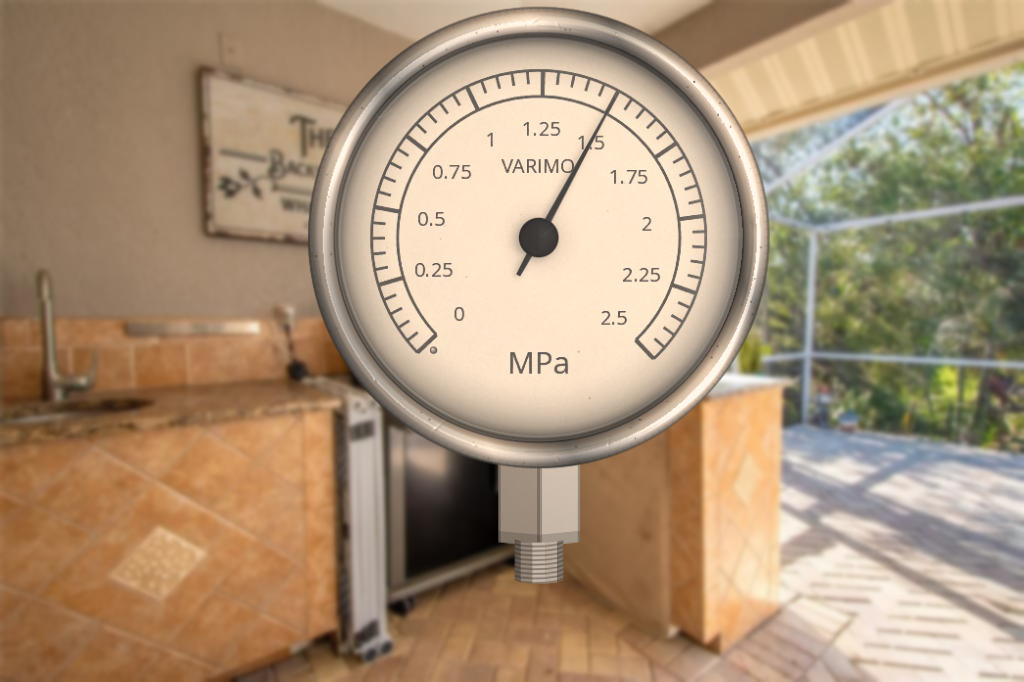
1.5,MPa
